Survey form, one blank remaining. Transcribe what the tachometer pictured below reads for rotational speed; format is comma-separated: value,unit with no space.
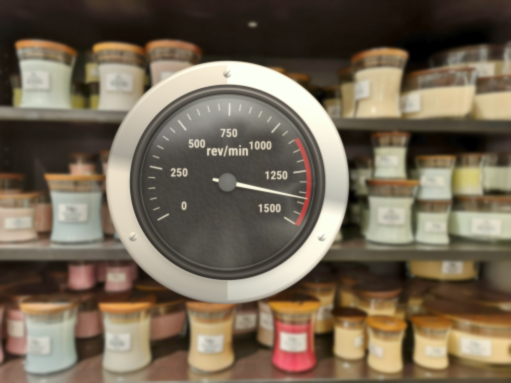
1375,rpm
